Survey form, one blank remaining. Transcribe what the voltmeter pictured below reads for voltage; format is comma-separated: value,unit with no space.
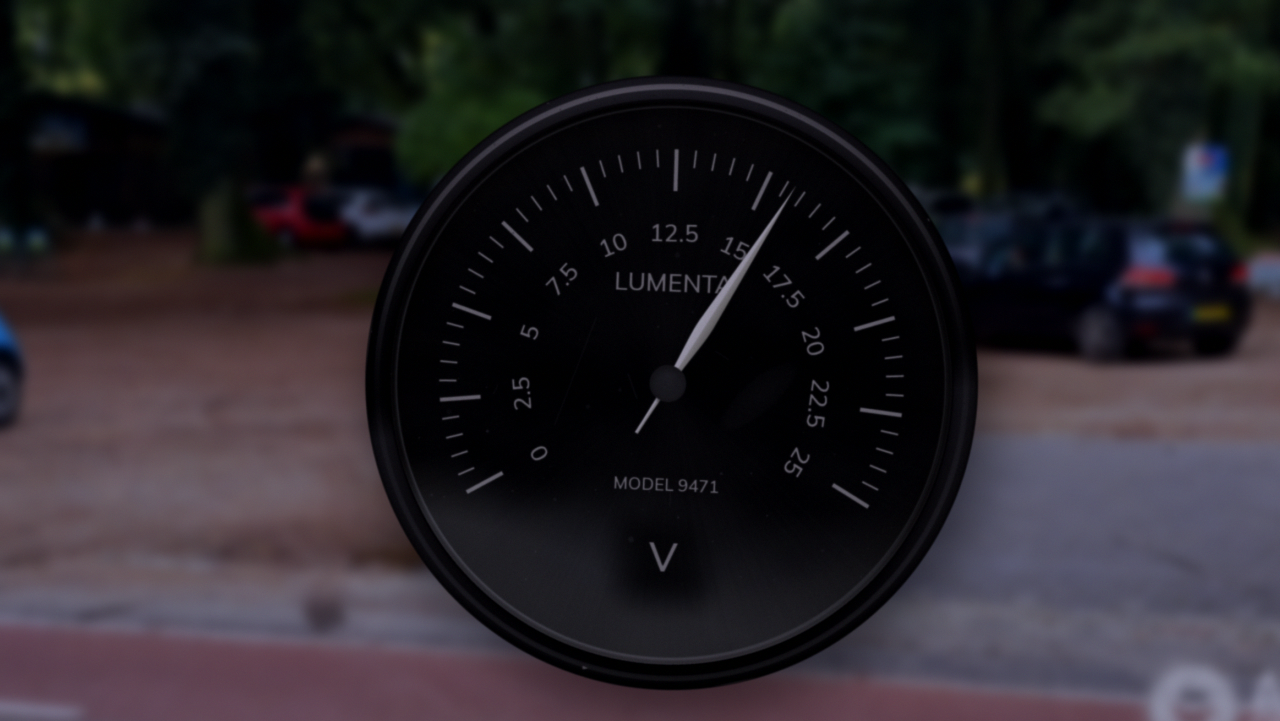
15.75,V
